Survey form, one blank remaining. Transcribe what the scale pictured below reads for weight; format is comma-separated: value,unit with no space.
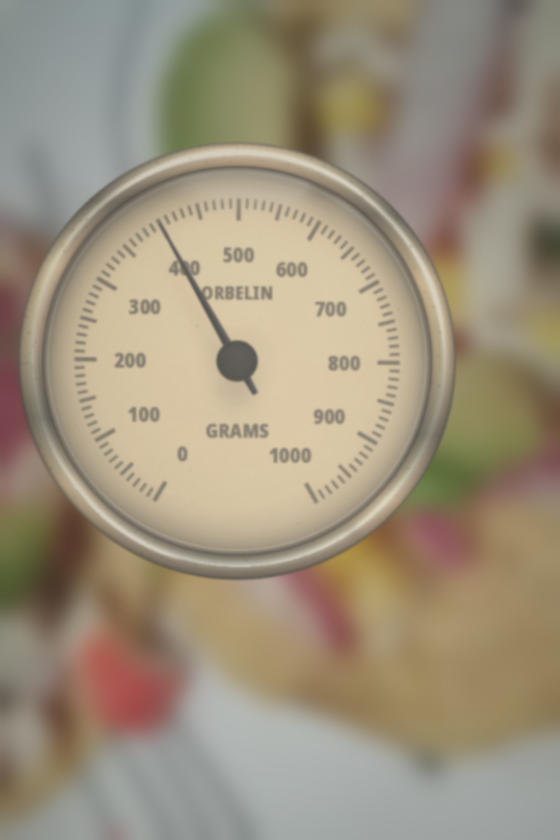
400,g
